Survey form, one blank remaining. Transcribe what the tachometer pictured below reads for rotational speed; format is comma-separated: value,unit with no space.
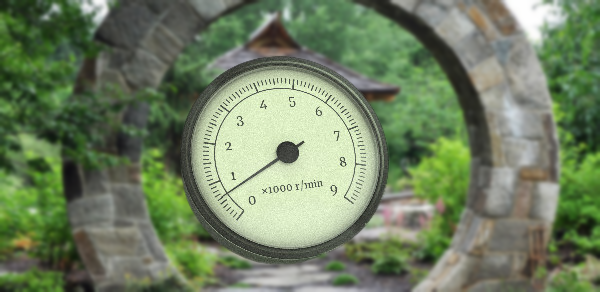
600,rpm
